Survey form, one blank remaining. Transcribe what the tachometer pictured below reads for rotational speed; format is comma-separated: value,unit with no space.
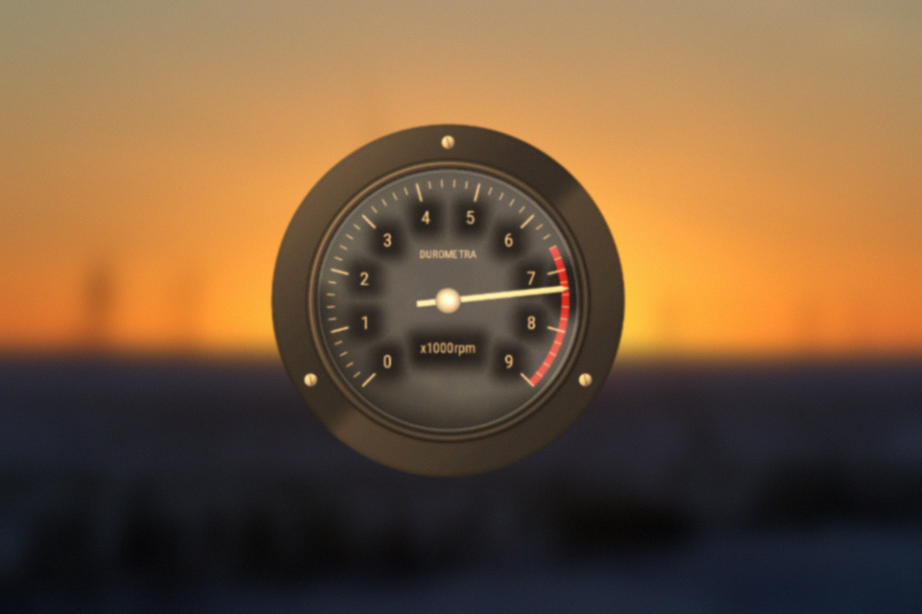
7300,rpm
